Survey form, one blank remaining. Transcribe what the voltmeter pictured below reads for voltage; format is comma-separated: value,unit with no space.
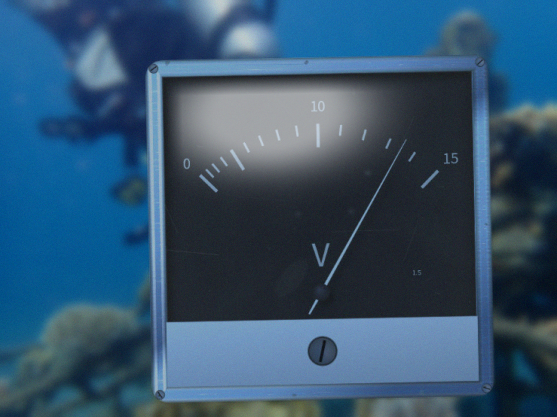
13.5,V
